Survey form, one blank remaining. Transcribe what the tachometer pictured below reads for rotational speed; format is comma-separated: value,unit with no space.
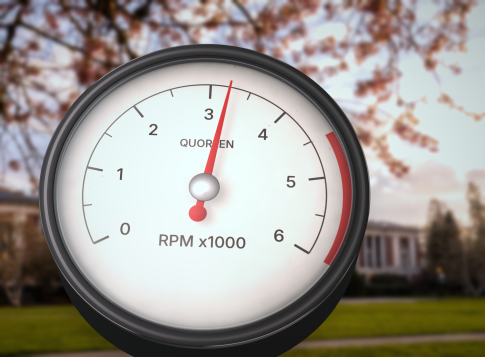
3250,rpm
